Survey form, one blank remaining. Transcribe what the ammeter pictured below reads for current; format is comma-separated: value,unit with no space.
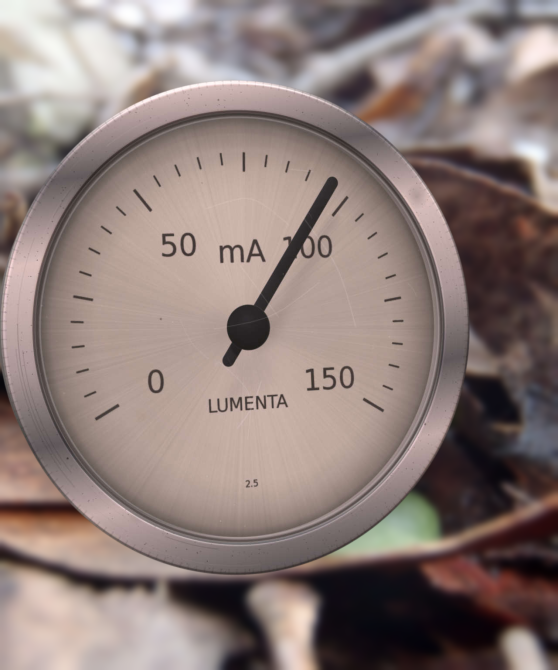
95,mA
